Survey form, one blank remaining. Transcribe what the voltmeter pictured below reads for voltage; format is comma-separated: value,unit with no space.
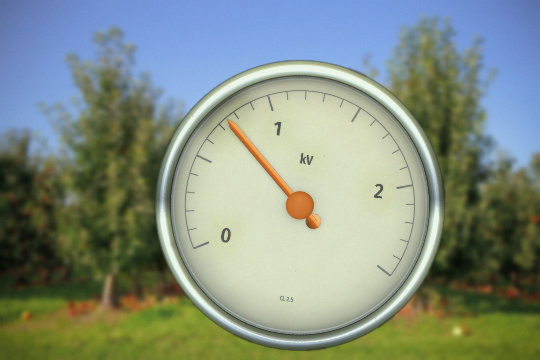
0.75,kV
